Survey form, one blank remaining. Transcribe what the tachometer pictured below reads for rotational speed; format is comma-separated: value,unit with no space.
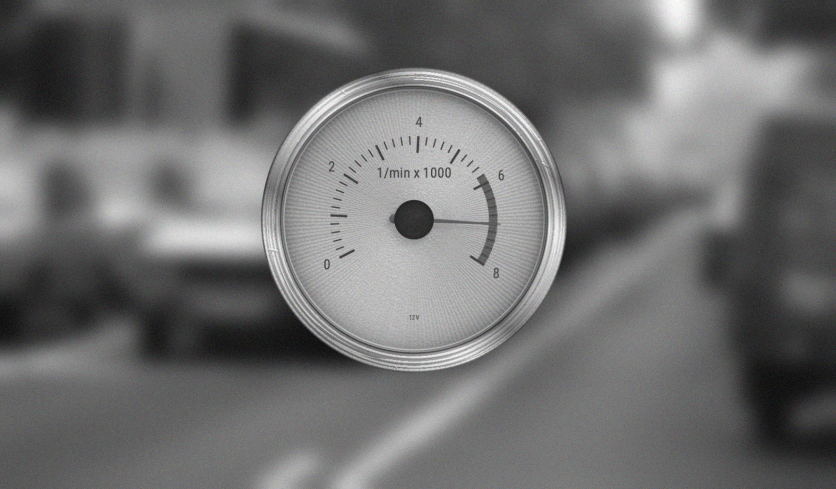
7000,rpm
